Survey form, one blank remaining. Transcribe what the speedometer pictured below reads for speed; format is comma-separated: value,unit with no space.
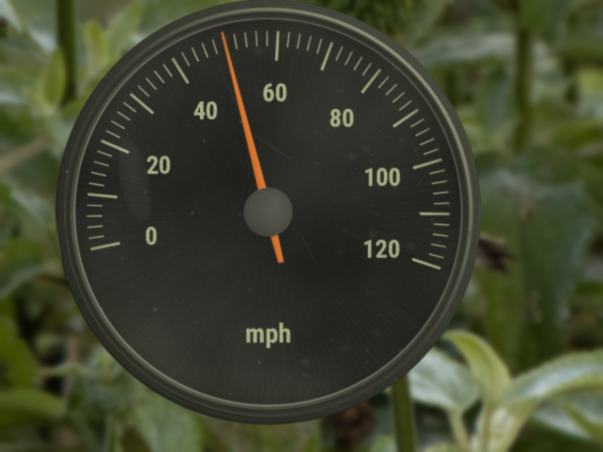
50,mph
